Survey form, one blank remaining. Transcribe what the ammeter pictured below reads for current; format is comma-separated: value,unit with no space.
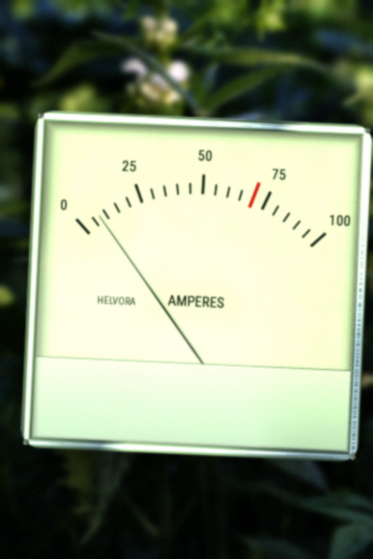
7.5,A
